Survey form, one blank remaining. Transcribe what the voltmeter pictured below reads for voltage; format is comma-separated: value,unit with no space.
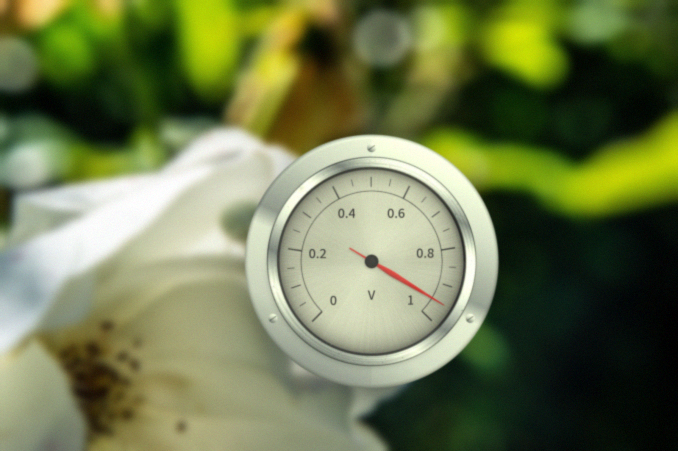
0.95,V
